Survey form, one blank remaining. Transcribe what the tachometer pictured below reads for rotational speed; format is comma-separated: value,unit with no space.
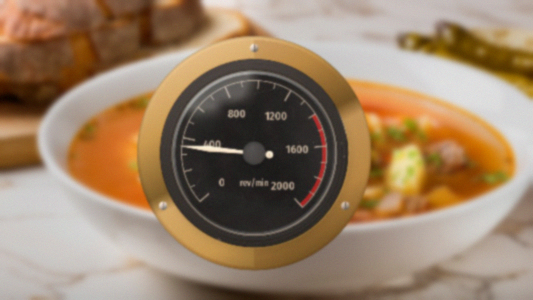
350,rpm
